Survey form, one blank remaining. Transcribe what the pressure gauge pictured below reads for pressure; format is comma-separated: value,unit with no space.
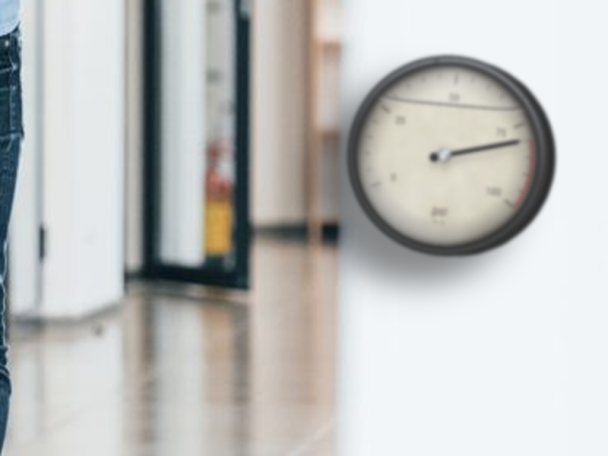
80,psi
